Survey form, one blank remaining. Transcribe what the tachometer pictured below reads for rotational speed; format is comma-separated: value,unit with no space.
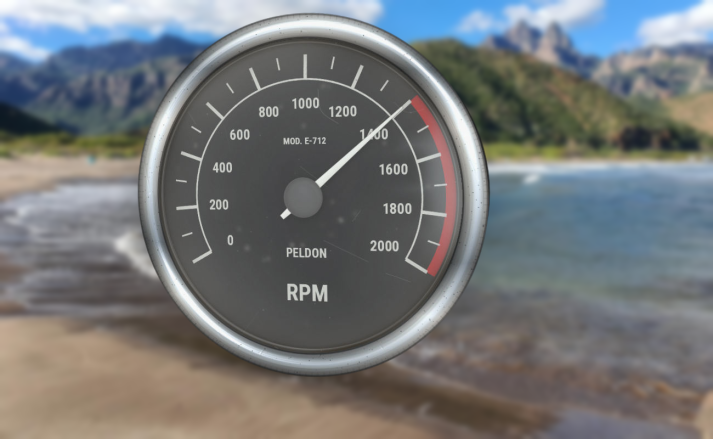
1400,rpm
